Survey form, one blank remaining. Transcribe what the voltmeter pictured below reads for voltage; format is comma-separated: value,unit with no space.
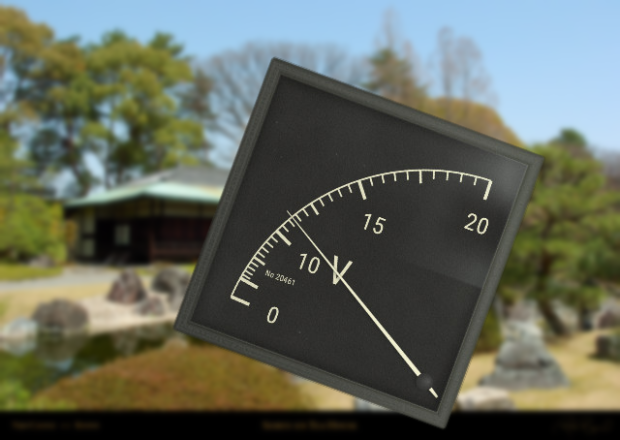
11.25,V
